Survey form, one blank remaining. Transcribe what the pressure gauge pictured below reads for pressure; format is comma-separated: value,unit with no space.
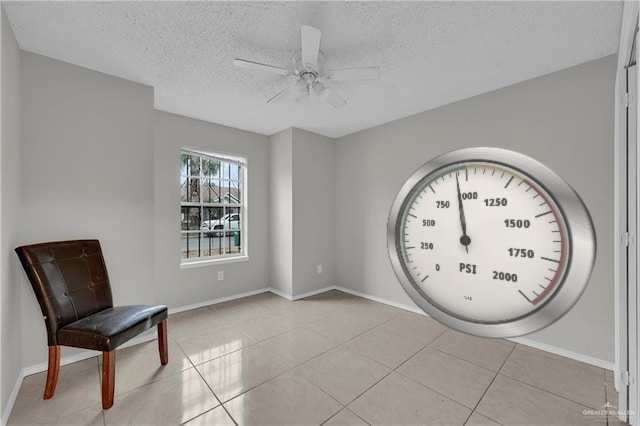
950,psi
